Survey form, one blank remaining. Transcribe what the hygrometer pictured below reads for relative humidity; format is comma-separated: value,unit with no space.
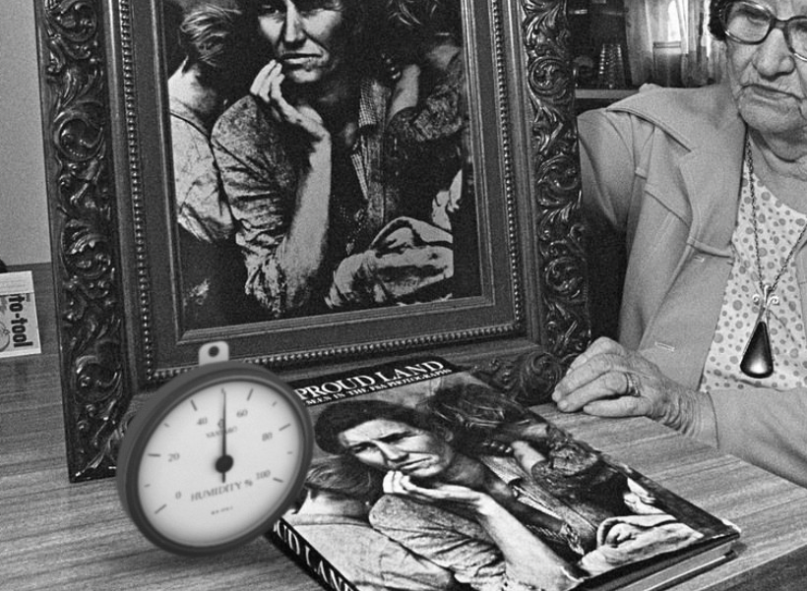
50,%
